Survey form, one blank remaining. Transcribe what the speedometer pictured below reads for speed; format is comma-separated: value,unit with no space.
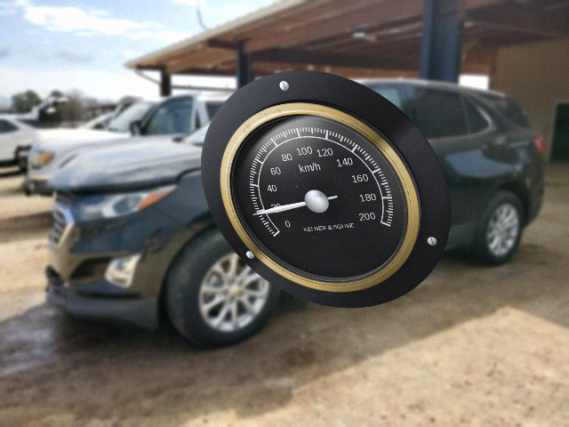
20,km/h
